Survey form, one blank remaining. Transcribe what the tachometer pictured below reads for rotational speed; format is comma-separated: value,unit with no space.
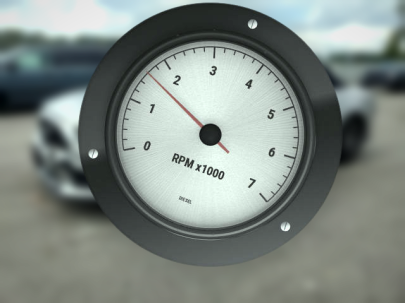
1600,rpm
